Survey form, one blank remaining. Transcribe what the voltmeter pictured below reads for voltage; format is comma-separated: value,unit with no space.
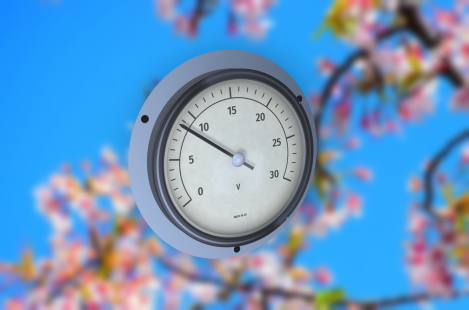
8.5,V
